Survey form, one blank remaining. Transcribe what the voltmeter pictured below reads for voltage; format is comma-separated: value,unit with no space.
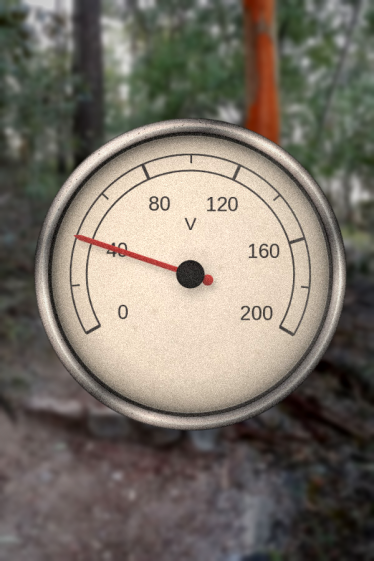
40,V
